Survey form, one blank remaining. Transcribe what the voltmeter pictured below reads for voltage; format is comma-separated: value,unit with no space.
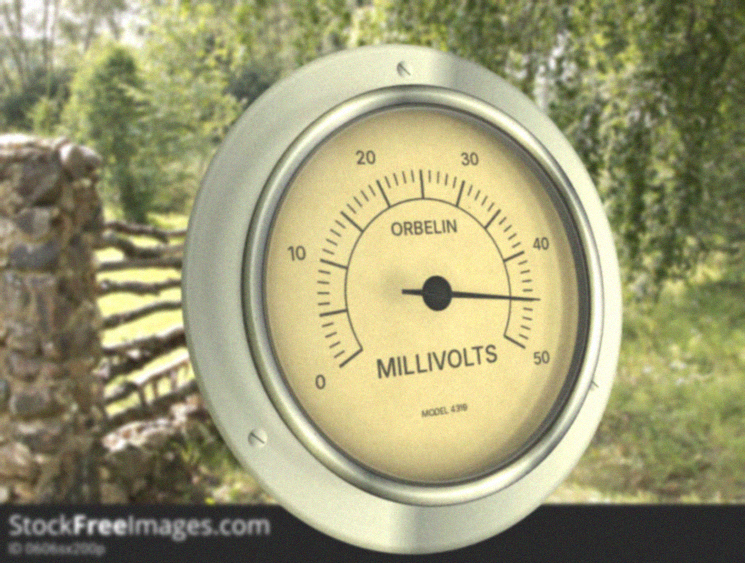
45,mV
